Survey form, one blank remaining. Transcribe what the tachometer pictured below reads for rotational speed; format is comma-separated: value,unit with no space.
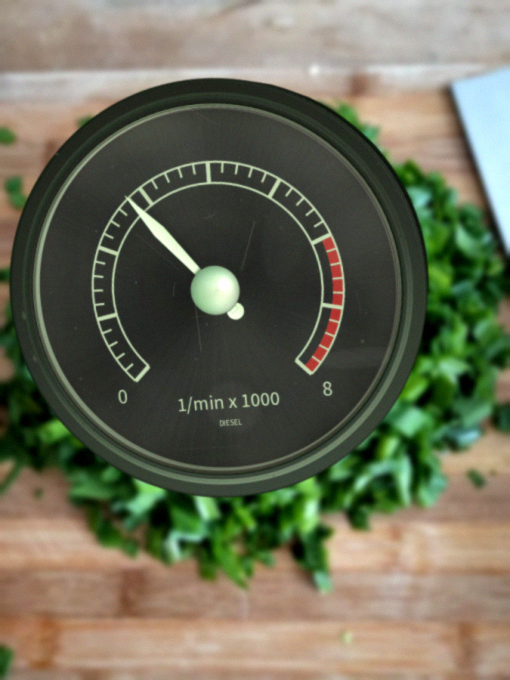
2800,rpm
